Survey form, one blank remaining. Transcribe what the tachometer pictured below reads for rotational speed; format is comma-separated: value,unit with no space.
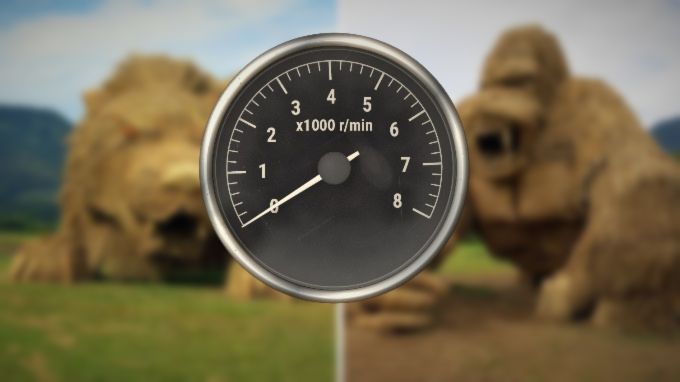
0,rpm
